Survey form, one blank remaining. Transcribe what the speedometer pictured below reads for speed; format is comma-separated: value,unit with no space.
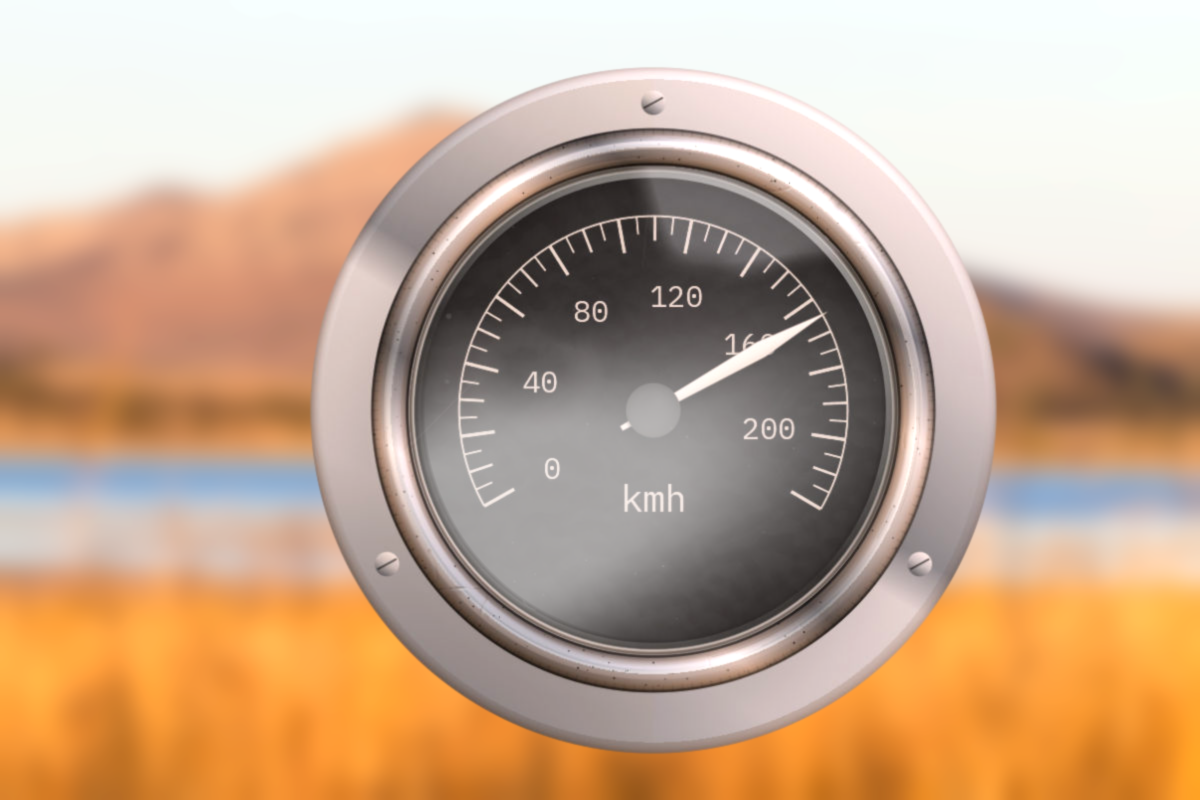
165,km/h
